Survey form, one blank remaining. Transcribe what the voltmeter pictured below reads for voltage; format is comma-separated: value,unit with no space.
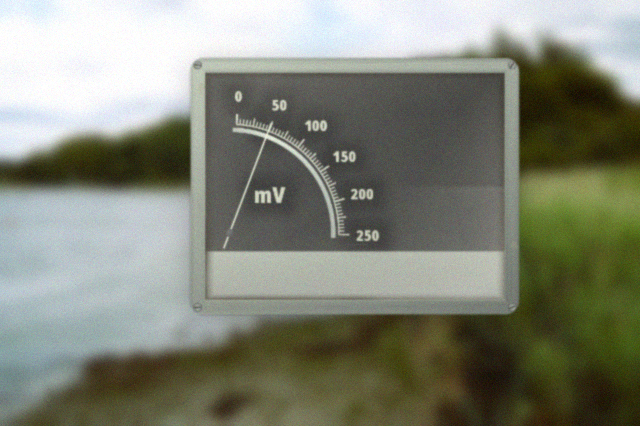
50,mV
